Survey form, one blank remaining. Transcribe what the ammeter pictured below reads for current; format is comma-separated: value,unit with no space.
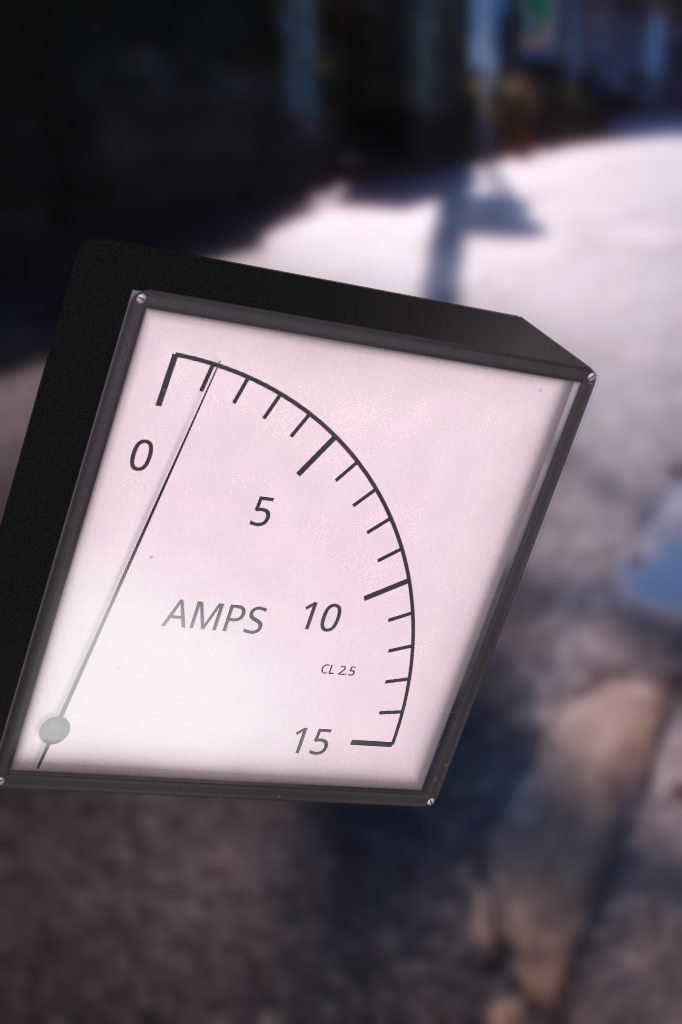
1,A
